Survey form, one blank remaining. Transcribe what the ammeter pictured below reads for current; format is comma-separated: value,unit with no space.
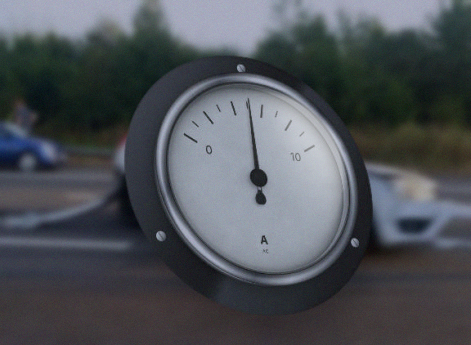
5,A
